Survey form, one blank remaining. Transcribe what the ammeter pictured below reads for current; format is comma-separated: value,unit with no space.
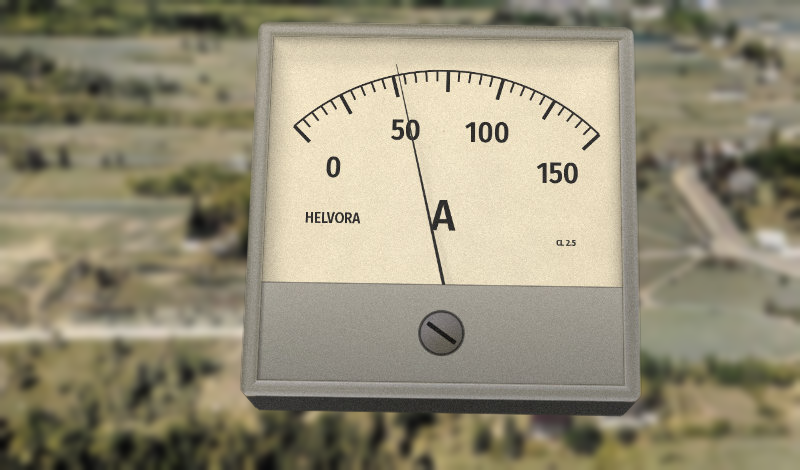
52.5,A
